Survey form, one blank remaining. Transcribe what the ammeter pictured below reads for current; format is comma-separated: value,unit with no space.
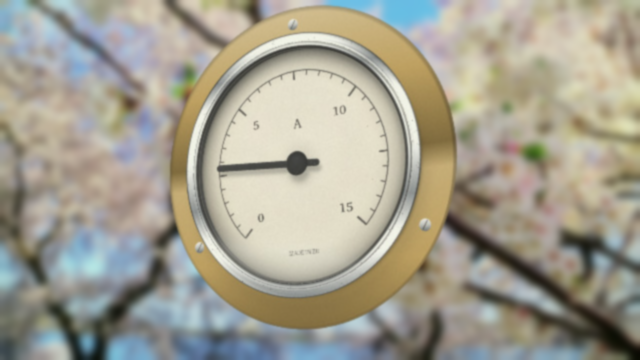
2.75,A
